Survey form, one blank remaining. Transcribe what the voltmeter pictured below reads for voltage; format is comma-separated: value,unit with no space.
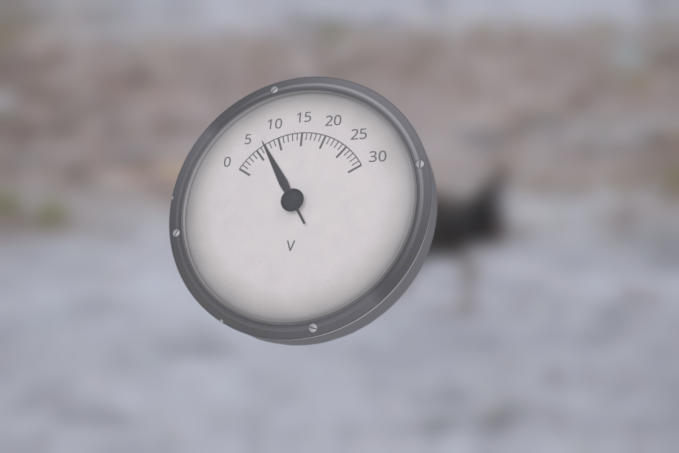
7,V
